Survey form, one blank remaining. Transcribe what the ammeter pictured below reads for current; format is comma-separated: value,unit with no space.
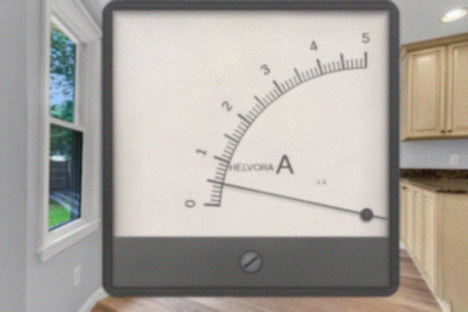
0.5,A
